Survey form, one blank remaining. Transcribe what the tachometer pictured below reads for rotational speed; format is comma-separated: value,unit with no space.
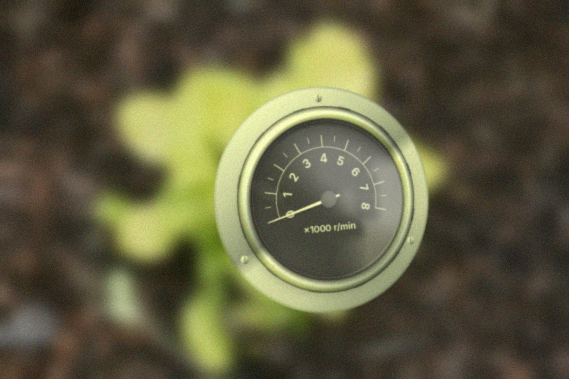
0,rpm
